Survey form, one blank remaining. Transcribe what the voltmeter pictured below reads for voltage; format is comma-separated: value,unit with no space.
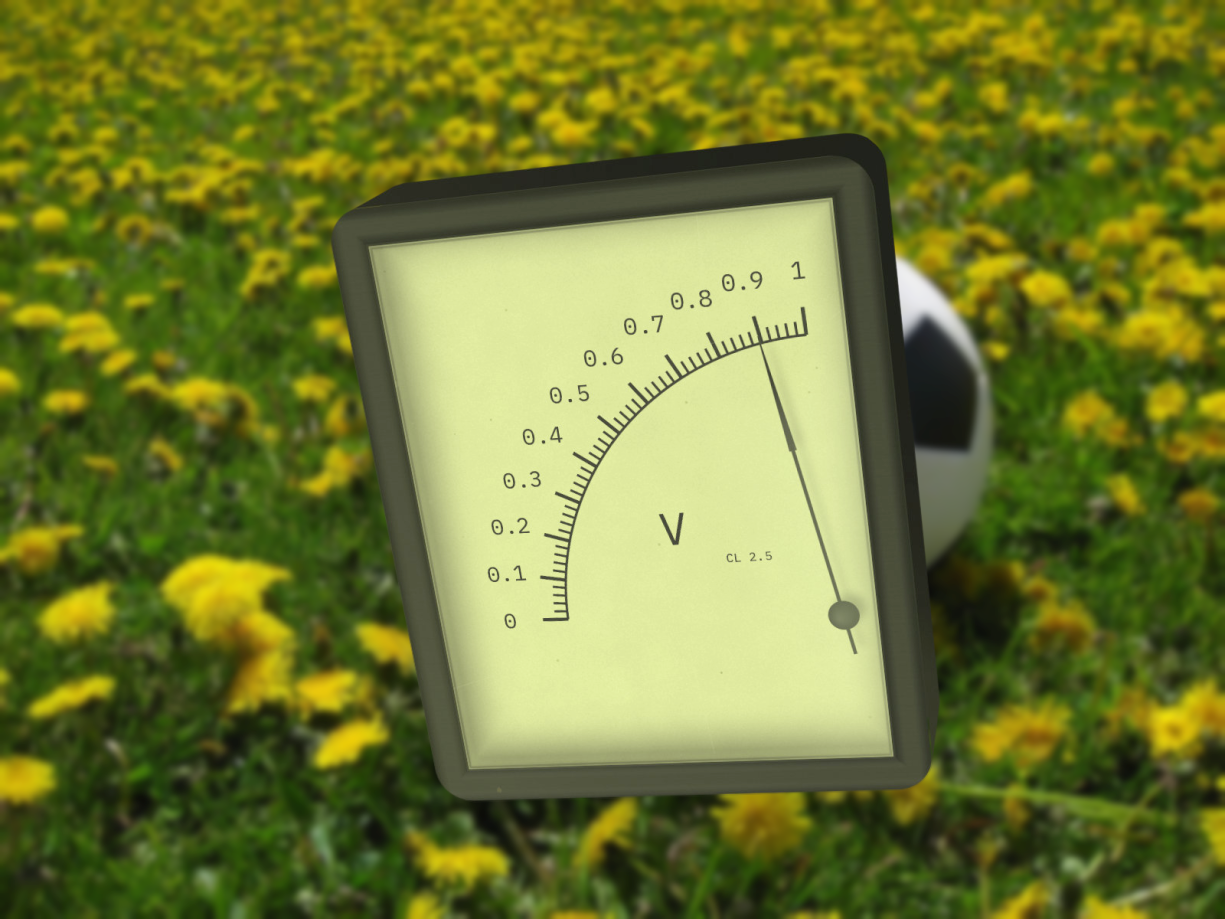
0.9,V
